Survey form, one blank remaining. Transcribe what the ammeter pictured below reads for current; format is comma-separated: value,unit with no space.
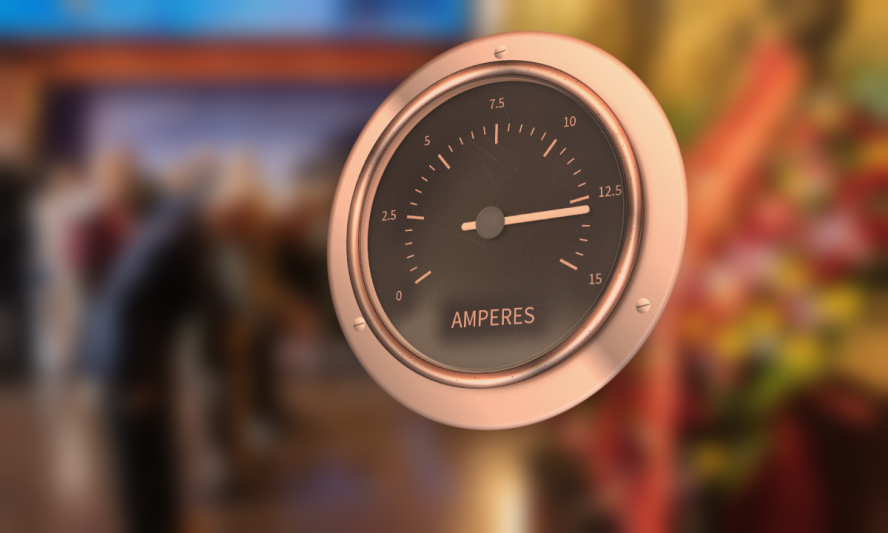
13,A
